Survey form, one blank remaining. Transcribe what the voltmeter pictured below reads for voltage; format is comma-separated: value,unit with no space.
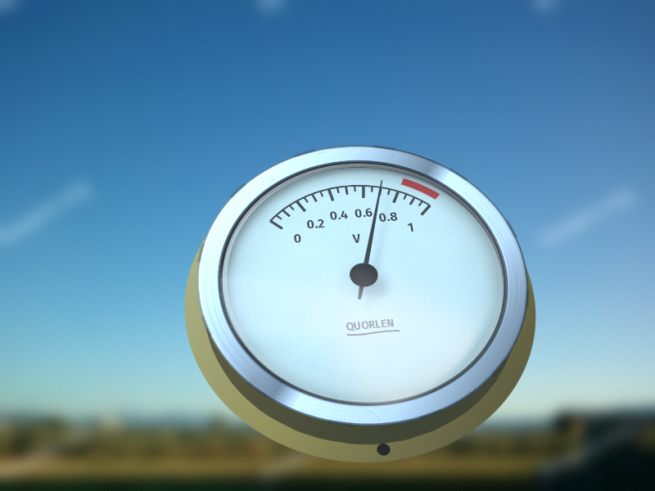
0.7,V
